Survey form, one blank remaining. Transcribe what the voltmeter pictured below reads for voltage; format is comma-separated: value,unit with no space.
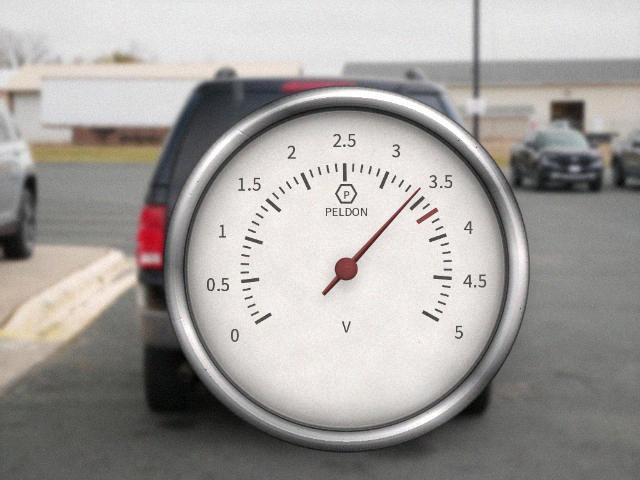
3.4,V
